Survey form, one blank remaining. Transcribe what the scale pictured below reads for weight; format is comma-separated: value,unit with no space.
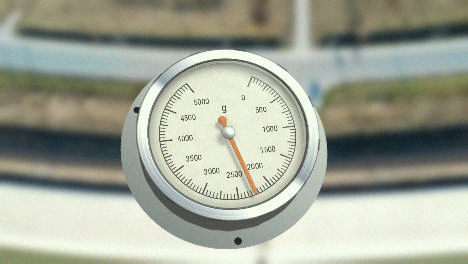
2250,g
